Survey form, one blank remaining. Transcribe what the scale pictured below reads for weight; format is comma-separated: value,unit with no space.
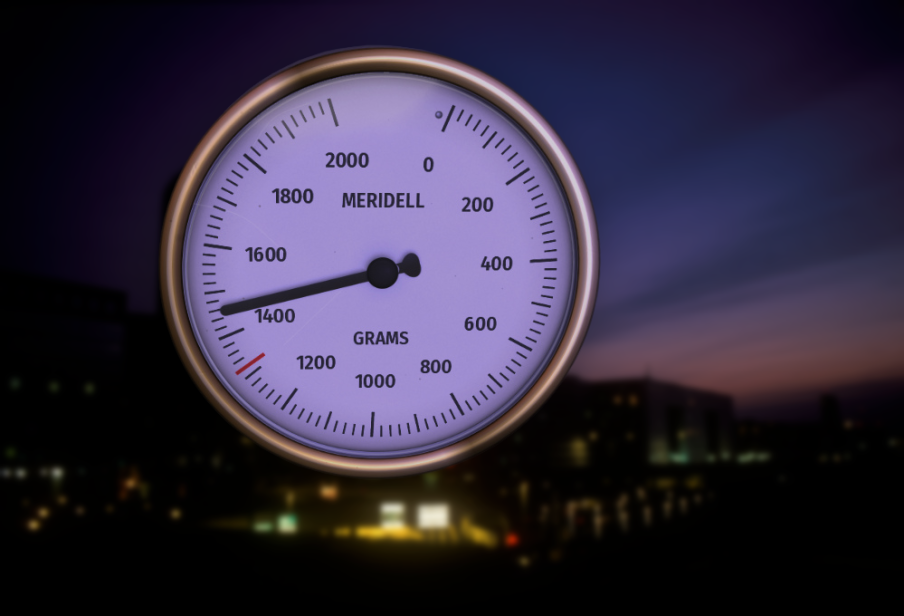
1460,g
